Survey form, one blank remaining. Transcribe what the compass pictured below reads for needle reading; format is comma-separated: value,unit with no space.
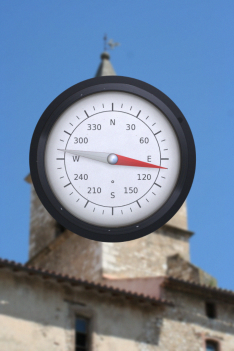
100,°
